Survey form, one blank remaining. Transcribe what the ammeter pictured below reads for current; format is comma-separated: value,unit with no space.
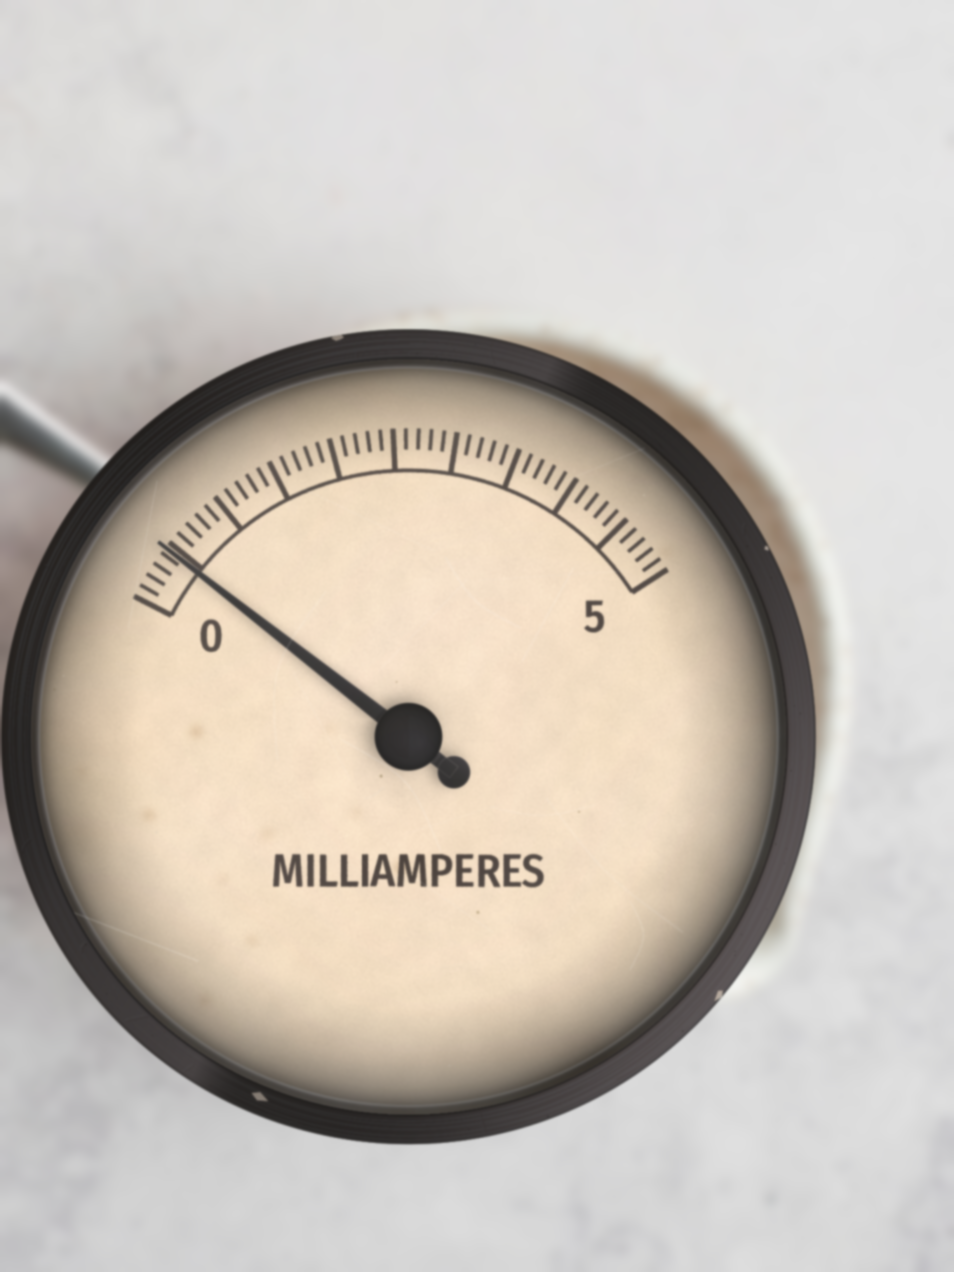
0.45,mA
